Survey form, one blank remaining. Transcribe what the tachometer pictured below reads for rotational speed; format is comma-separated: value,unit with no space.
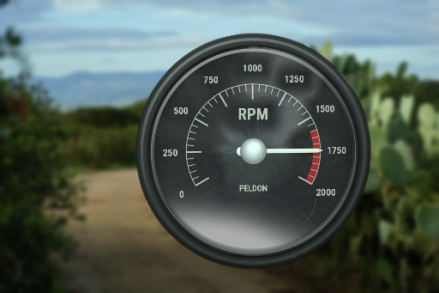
1750,rpm
